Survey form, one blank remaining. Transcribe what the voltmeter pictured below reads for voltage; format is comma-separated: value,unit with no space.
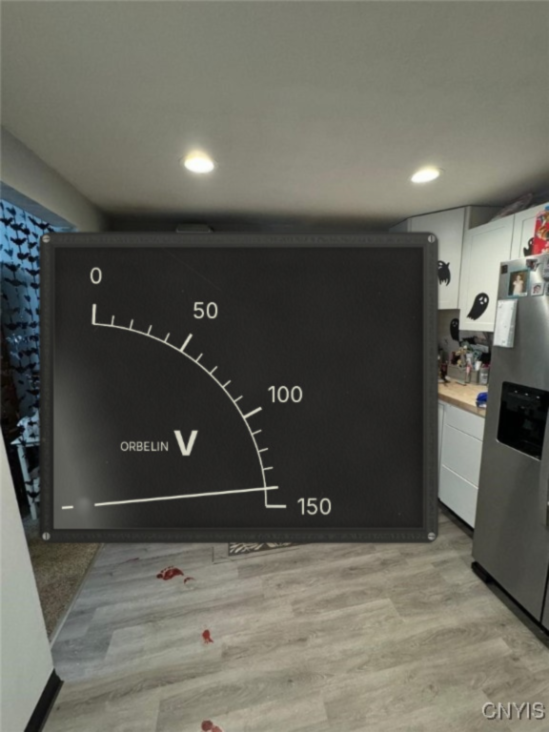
140,V
